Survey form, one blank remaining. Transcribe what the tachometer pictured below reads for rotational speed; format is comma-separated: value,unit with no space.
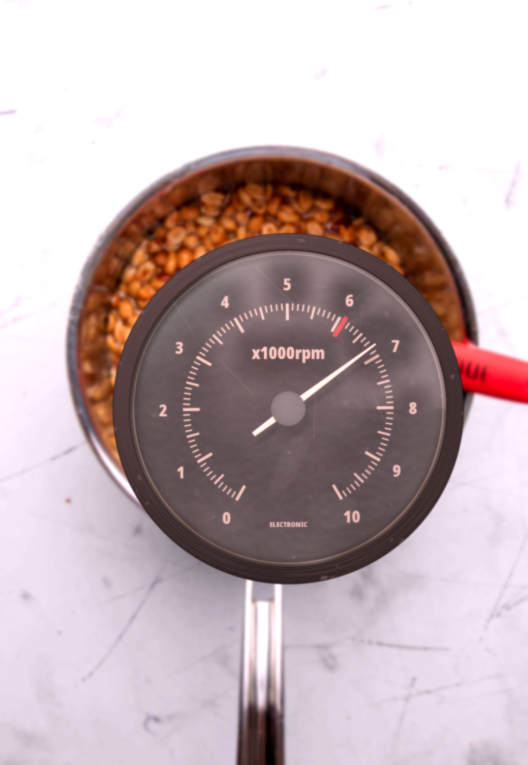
6800,rpm
